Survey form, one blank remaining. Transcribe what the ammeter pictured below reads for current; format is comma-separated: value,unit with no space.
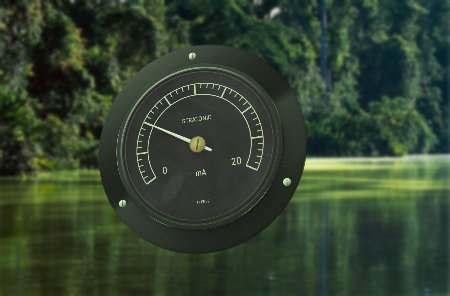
5,mA
